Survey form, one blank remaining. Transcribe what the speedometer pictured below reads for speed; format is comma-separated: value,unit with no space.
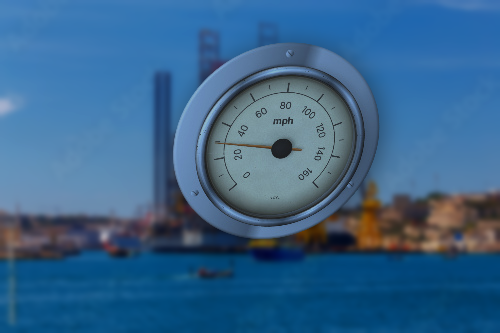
30,mph
